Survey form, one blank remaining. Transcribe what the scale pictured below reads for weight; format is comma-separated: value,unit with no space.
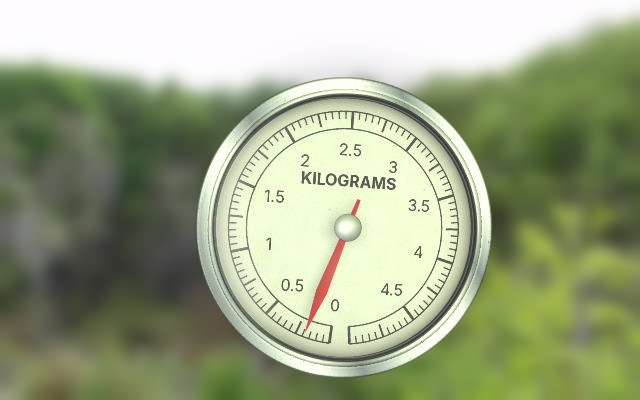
0.2,kg
